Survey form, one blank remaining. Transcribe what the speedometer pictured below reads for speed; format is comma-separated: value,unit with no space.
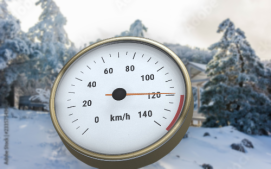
120,km/h
